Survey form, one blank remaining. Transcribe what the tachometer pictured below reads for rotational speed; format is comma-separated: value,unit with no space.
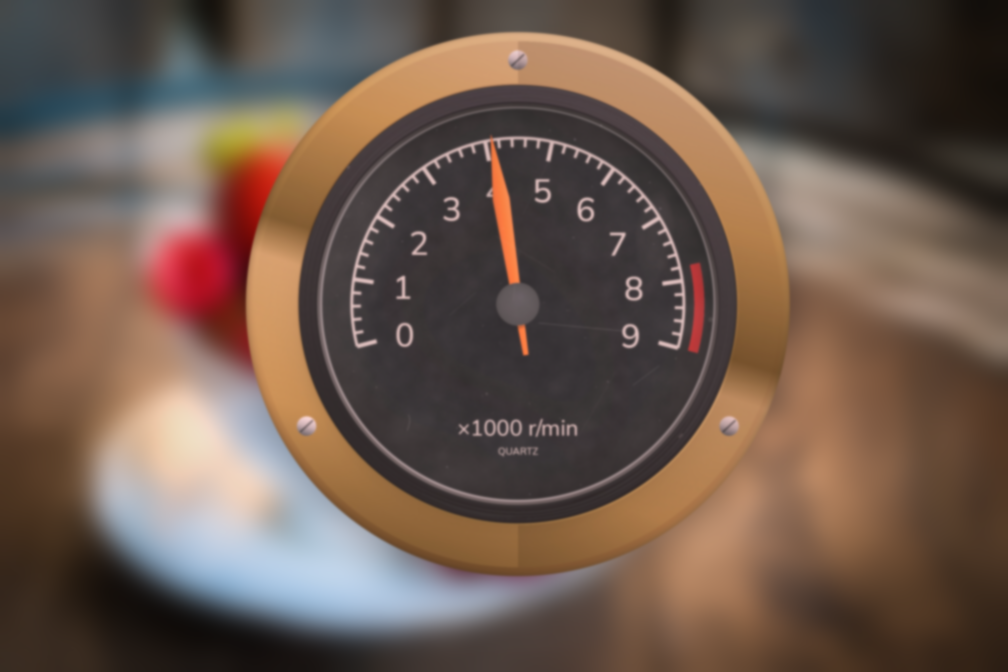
4100,rpm
